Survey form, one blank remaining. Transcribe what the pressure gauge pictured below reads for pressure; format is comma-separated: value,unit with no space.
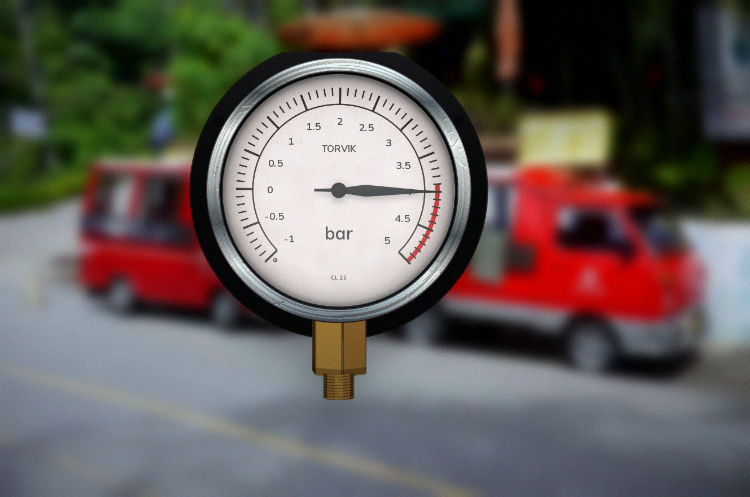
4,bar
